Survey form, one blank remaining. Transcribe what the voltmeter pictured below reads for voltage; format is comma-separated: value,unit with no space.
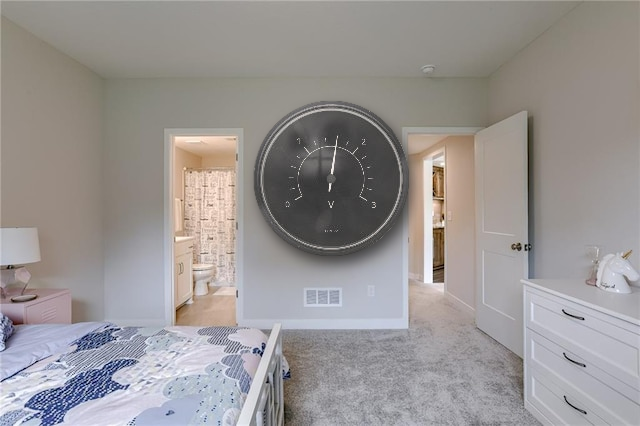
1.6,V
